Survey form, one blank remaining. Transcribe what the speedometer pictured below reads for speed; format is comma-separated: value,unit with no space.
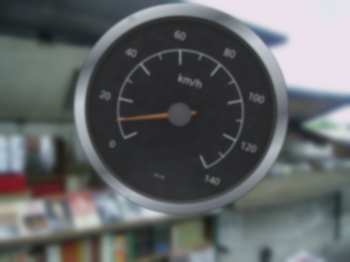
10,km/h
